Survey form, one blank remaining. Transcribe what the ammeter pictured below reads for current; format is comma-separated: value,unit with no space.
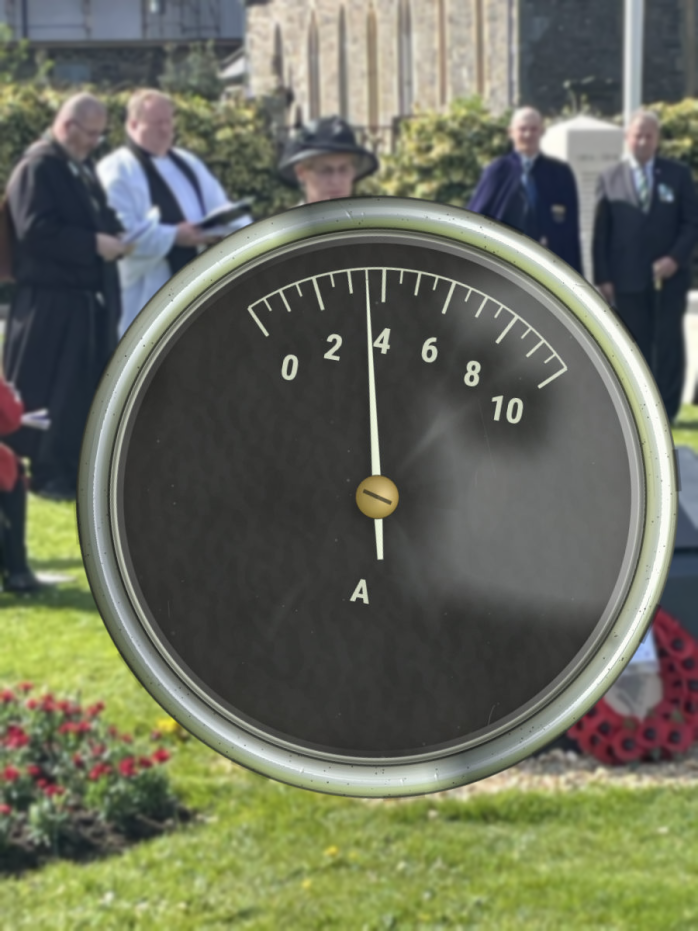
3.5,A
